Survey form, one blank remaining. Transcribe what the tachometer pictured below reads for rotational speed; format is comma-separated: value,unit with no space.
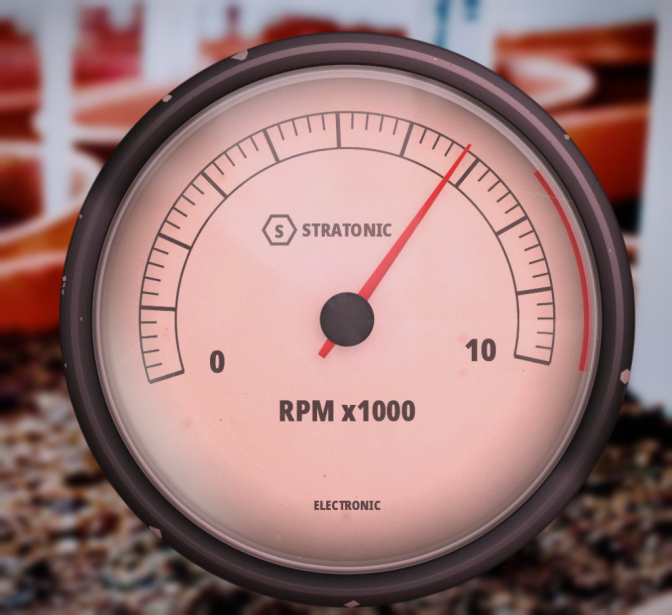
6800,rpm
